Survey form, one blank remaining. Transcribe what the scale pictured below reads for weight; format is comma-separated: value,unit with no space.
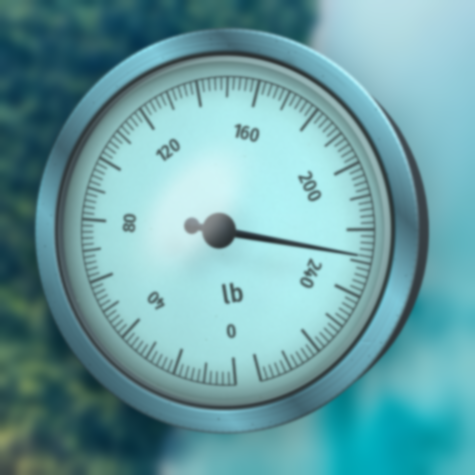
228,lb
